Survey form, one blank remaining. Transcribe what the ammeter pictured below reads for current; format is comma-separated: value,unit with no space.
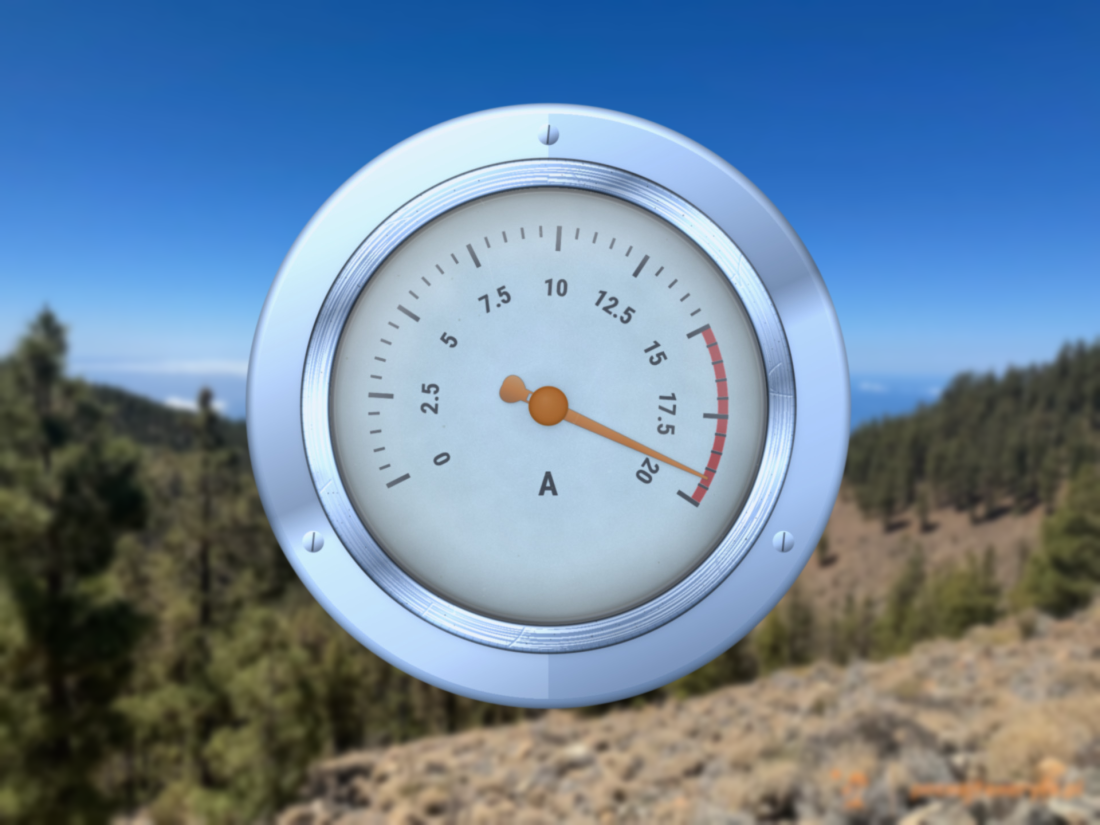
19.25,A
